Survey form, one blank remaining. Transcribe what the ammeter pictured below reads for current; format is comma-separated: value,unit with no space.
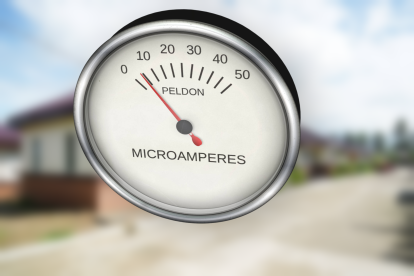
5,µA
